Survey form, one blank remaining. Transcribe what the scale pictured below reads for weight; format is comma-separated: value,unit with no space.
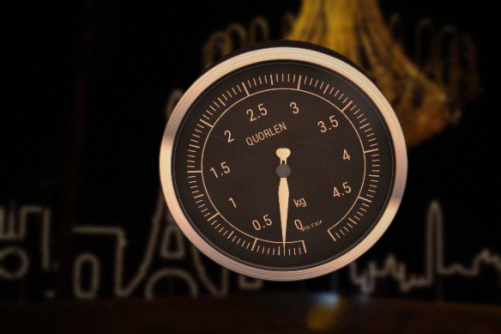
0.2,kg
